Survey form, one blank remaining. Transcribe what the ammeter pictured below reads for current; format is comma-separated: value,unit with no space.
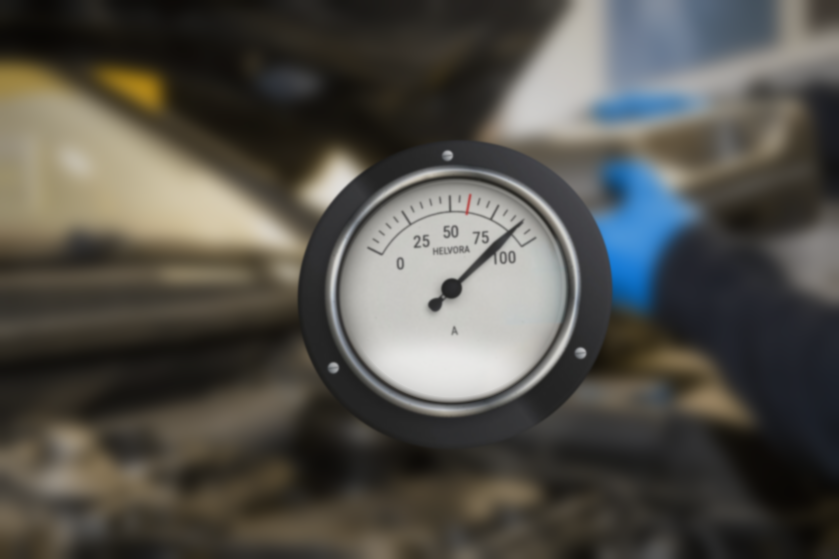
90,A
